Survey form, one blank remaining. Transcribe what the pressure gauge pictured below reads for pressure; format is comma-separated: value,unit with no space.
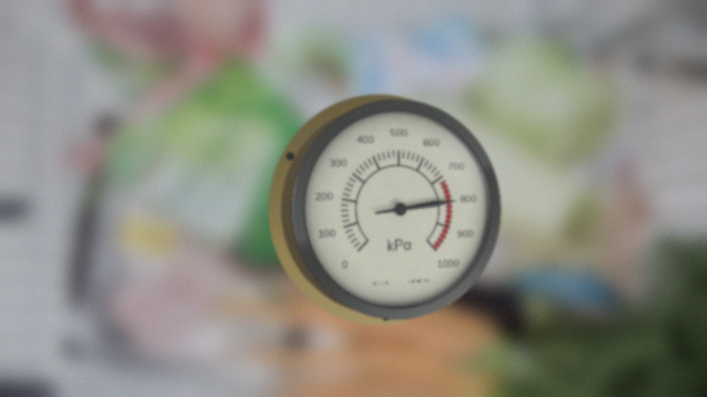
800,kPa
